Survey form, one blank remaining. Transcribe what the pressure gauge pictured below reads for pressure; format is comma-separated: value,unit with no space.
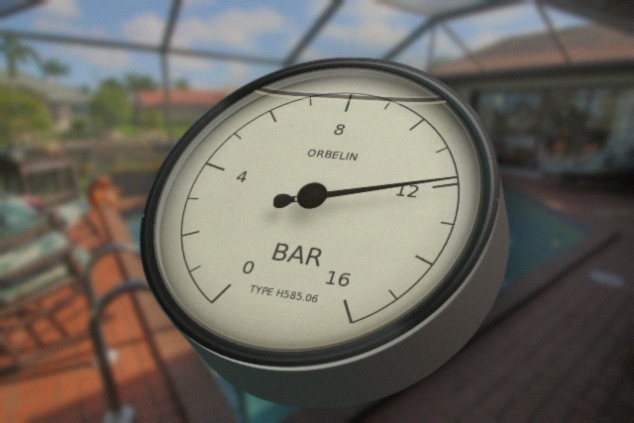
12,bar
